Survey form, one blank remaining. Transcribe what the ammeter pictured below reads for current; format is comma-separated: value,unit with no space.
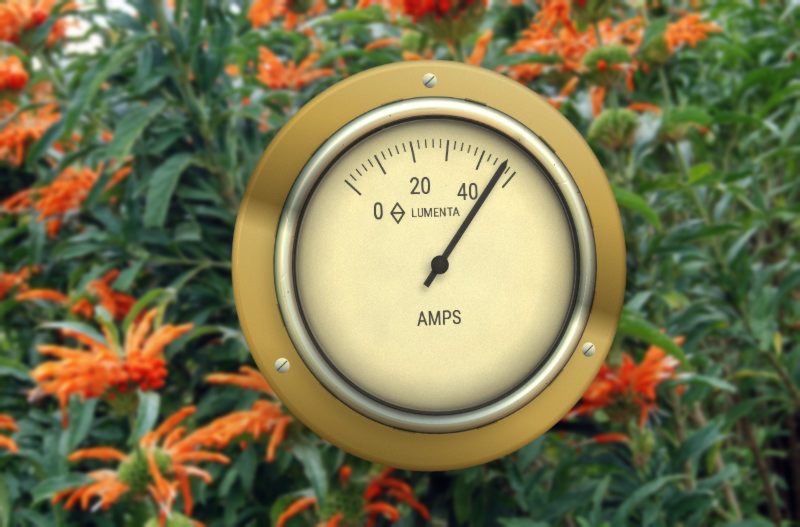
46,A
